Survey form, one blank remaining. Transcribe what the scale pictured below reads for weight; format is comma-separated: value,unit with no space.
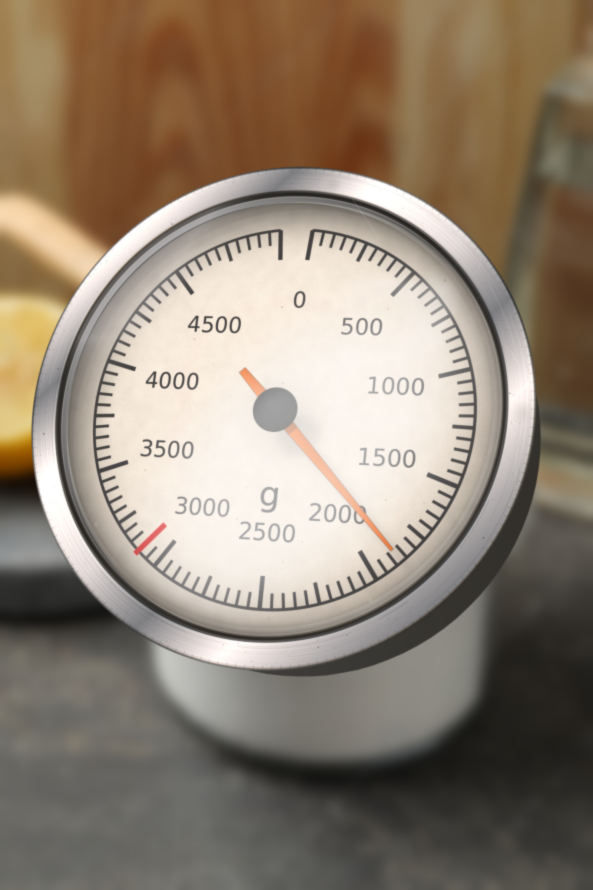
1875,g
